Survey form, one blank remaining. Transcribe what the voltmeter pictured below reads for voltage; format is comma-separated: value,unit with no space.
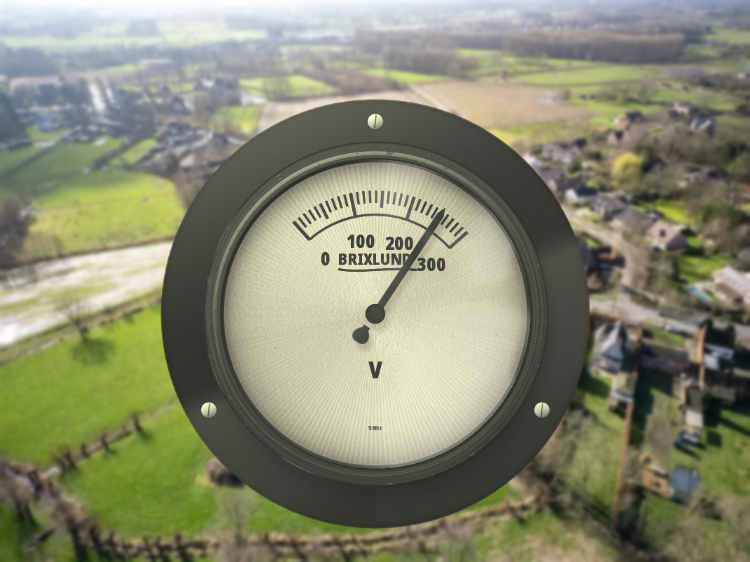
250,V
